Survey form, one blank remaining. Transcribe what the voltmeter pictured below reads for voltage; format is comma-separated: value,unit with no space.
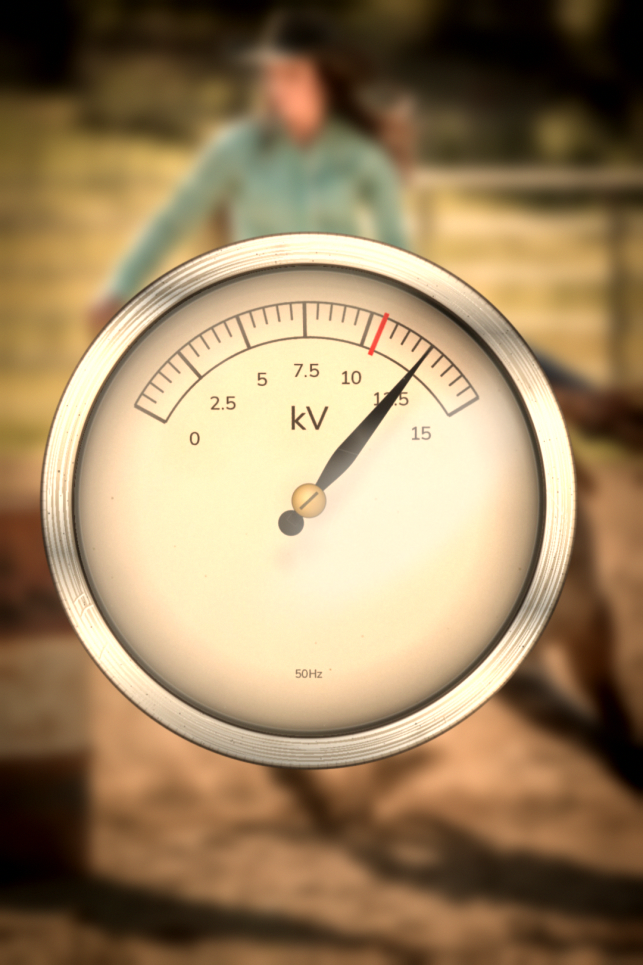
12.5,kV
